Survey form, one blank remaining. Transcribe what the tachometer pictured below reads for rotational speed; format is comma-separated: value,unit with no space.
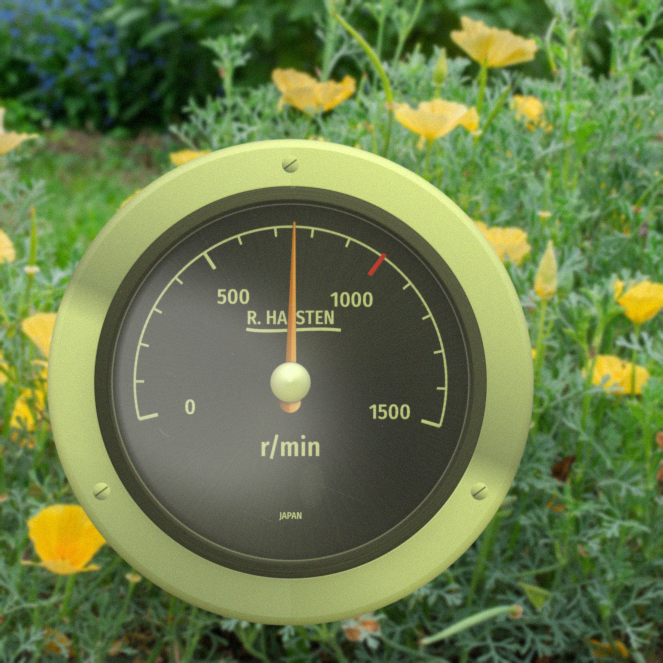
750,rpm
